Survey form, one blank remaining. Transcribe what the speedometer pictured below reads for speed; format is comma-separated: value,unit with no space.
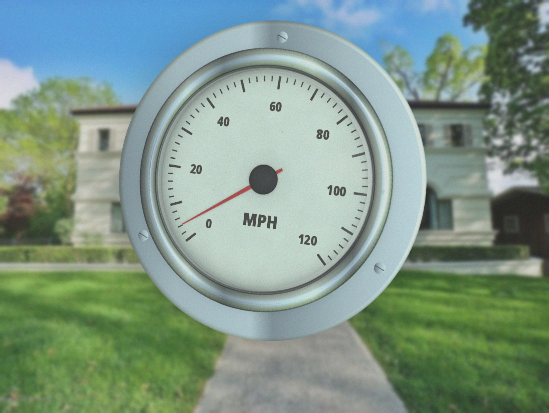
4,mph
